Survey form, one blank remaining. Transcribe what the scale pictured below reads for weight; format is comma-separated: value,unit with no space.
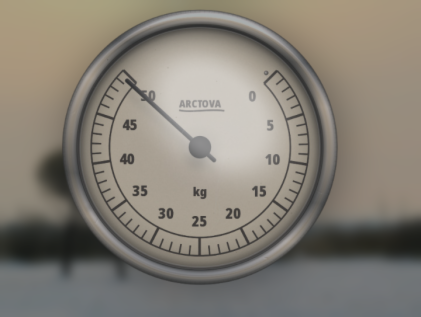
49.5,kg
